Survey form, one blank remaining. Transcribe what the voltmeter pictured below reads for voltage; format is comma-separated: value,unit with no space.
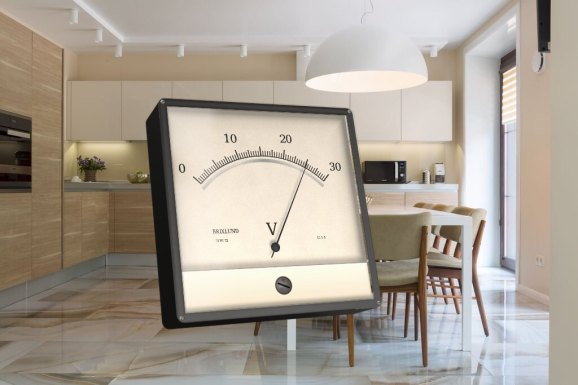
25,V
